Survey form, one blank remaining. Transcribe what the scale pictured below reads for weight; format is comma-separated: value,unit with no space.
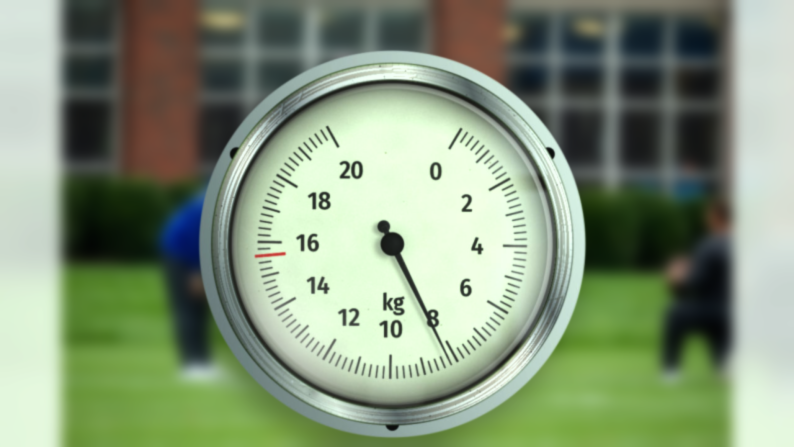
8.2,kg
